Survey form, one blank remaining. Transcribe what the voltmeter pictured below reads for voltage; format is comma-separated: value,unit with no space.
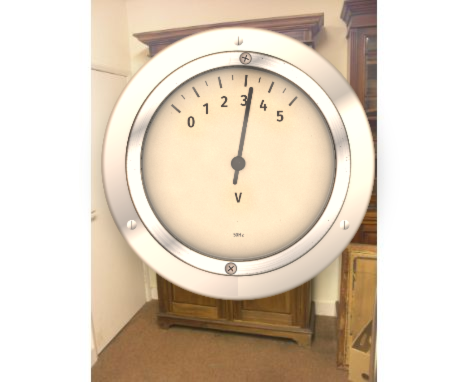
3.25,V
